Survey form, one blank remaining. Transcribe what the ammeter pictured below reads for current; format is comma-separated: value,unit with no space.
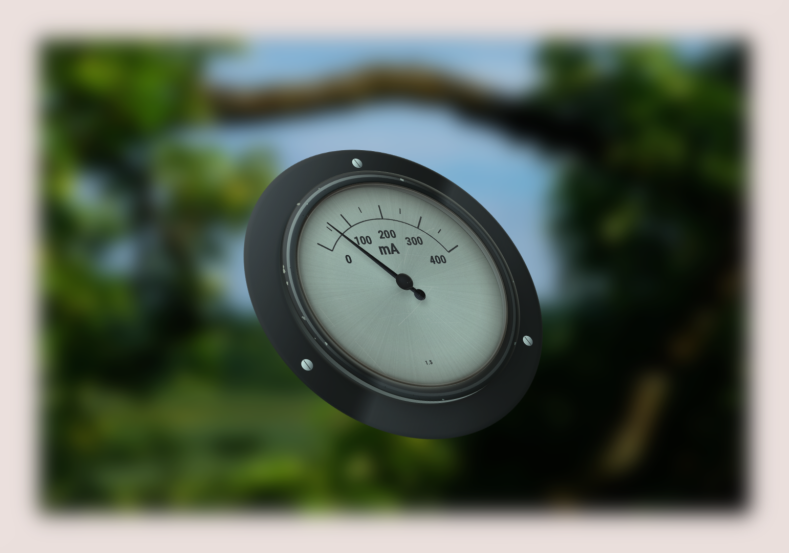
50,mA
